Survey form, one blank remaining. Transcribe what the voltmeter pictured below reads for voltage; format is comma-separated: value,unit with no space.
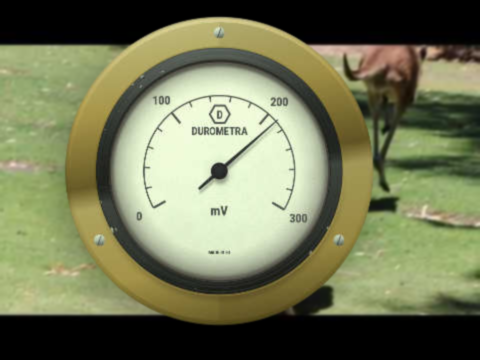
210,mV
